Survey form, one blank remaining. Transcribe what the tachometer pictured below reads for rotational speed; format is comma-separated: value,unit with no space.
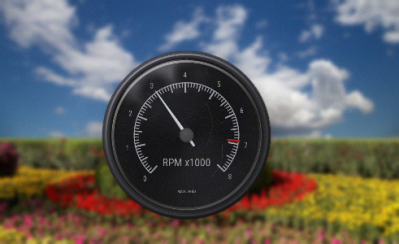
3000,rpm
